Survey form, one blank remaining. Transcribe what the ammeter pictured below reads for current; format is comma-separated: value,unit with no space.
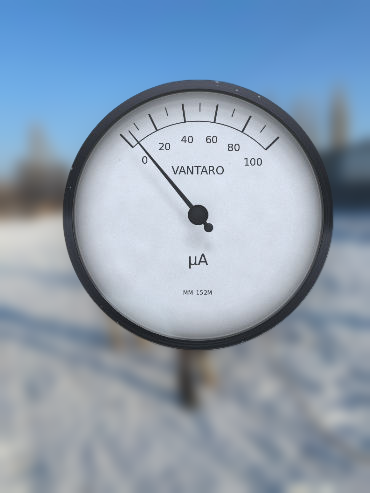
5,µA
